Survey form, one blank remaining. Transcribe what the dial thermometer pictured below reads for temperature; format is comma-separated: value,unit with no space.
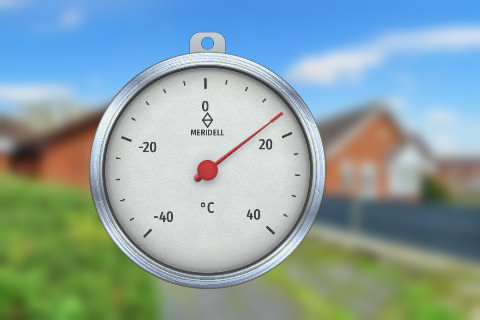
16,°C
